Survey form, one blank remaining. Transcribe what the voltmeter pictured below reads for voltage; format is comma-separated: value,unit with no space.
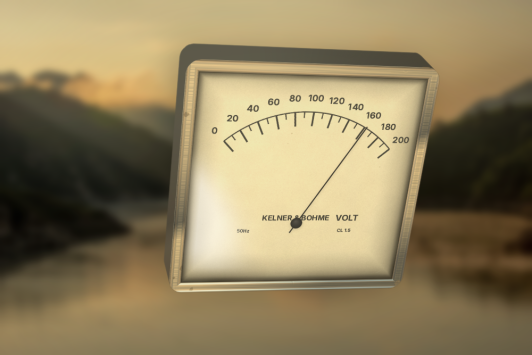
160,V
